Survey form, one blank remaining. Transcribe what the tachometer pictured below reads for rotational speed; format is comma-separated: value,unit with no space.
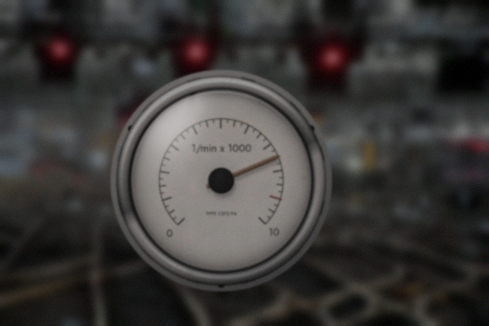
7500,rpm
